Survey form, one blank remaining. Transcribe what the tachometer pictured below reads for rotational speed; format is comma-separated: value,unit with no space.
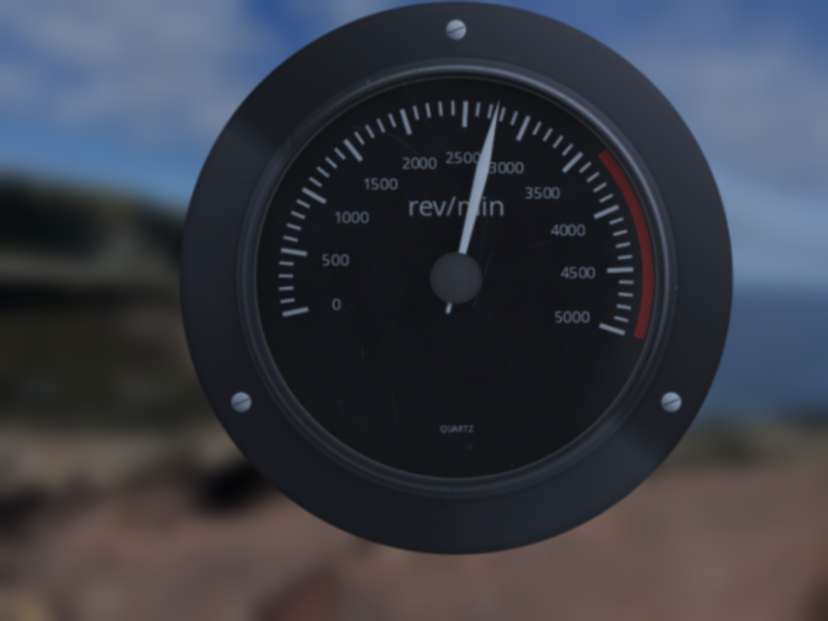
2750,rpm
